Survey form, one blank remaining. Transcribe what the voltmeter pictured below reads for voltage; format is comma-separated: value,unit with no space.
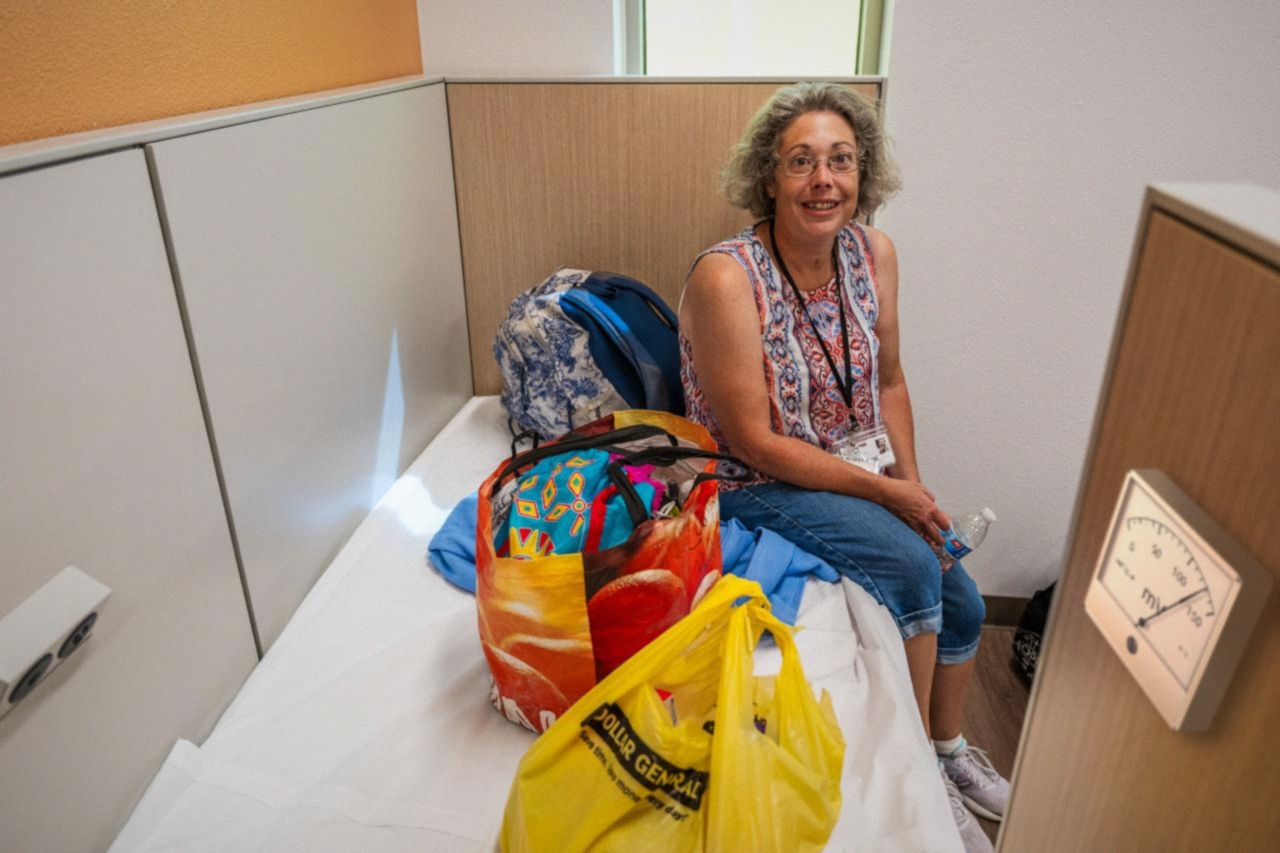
130,mV
